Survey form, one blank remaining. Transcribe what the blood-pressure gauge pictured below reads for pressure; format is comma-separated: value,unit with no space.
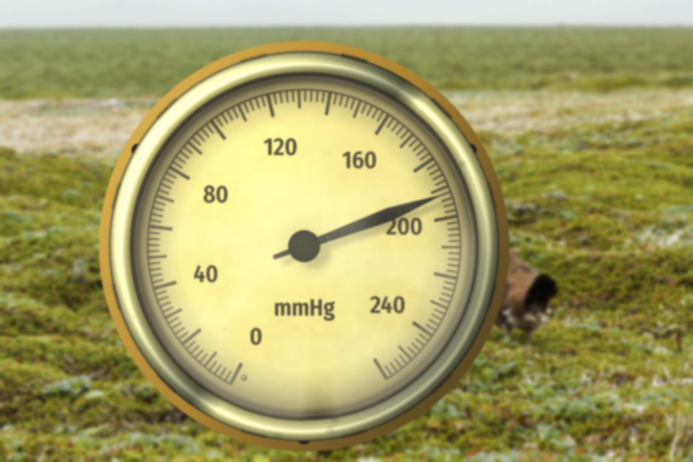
192,mmHg
